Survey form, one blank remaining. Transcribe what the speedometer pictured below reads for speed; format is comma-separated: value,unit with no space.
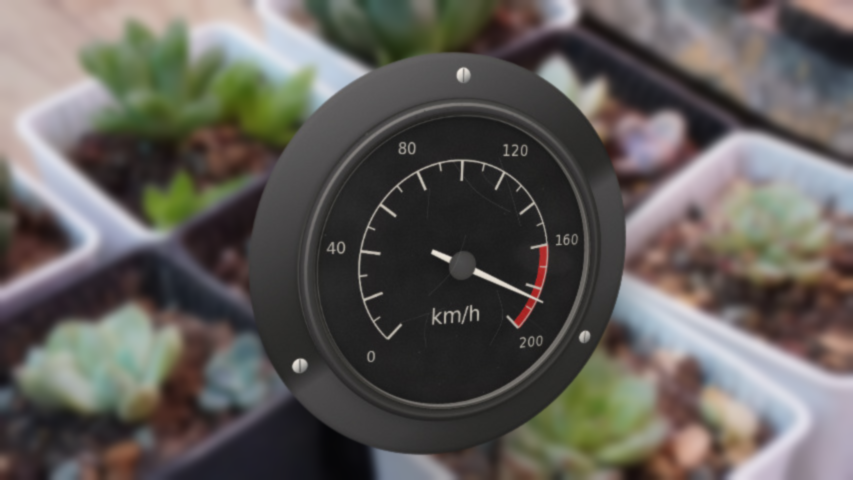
185,km/h
